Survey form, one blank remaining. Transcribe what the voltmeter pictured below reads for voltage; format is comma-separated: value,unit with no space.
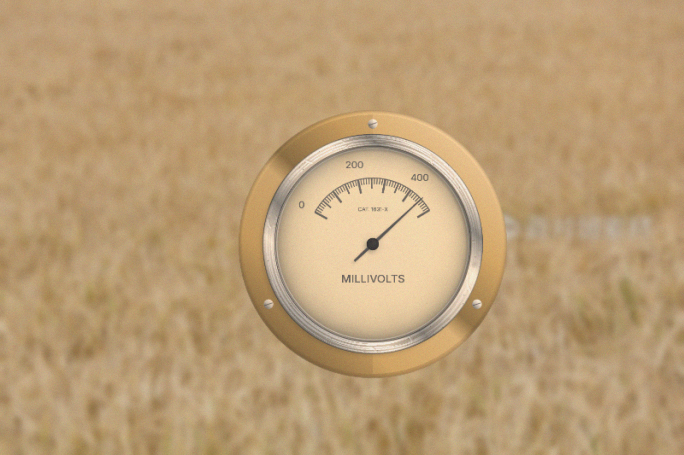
450,mV
